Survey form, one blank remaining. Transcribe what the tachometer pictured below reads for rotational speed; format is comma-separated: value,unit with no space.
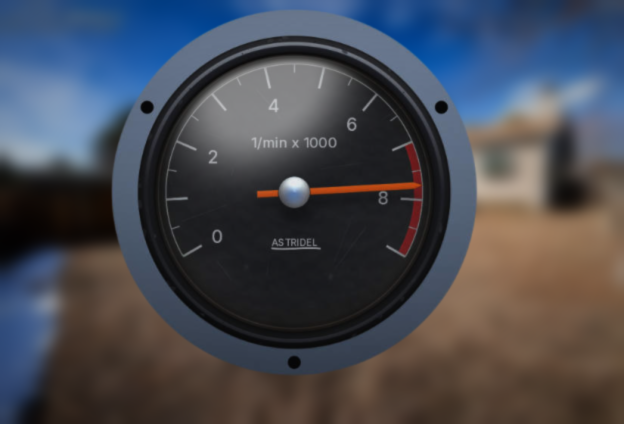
7750,rpm
